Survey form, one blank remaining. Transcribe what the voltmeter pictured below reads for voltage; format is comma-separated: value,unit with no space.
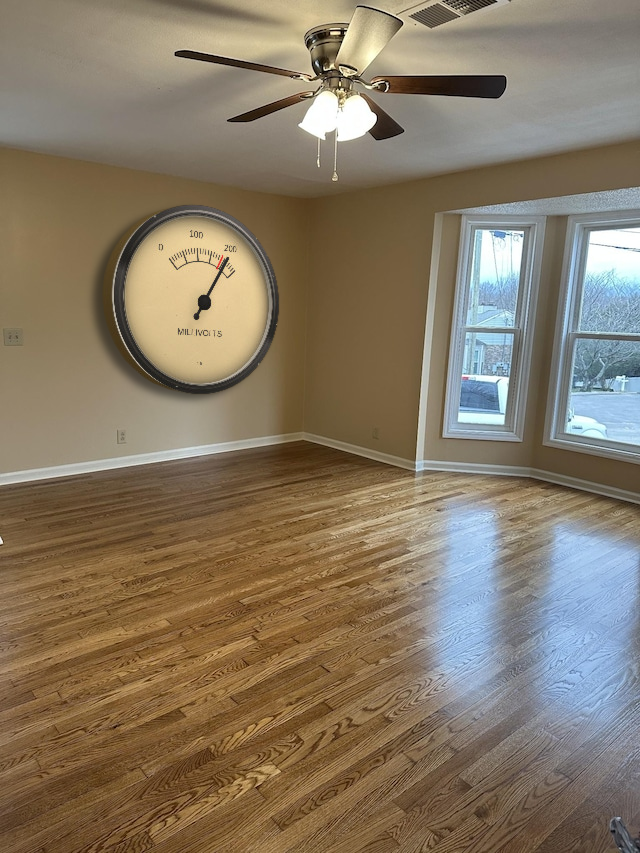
200,mV
